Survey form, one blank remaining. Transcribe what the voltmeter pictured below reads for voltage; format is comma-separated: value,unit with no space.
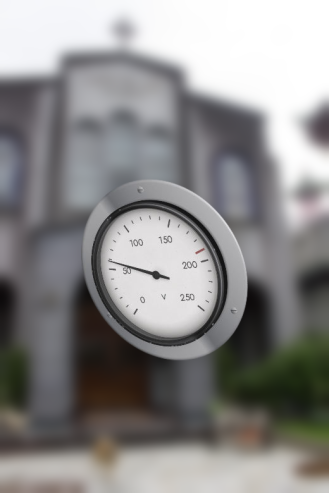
60,V
